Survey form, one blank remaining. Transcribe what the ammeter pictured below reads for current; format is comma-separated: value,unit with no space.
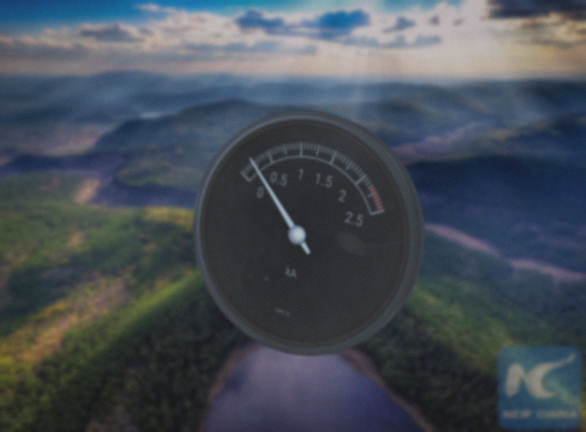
0.25,kA
